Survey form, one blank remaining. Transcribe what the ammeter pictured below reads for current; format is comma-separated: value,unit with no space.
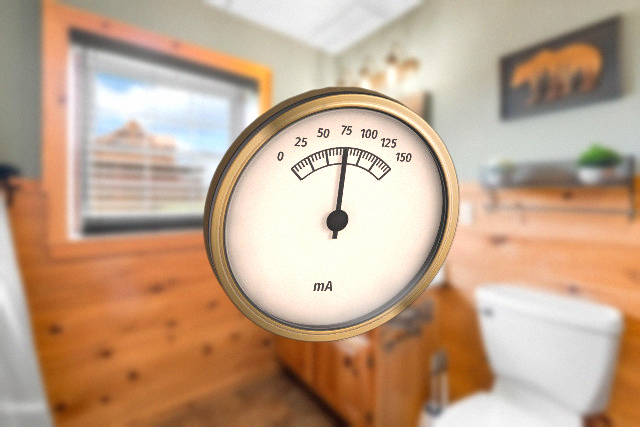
75,mA
